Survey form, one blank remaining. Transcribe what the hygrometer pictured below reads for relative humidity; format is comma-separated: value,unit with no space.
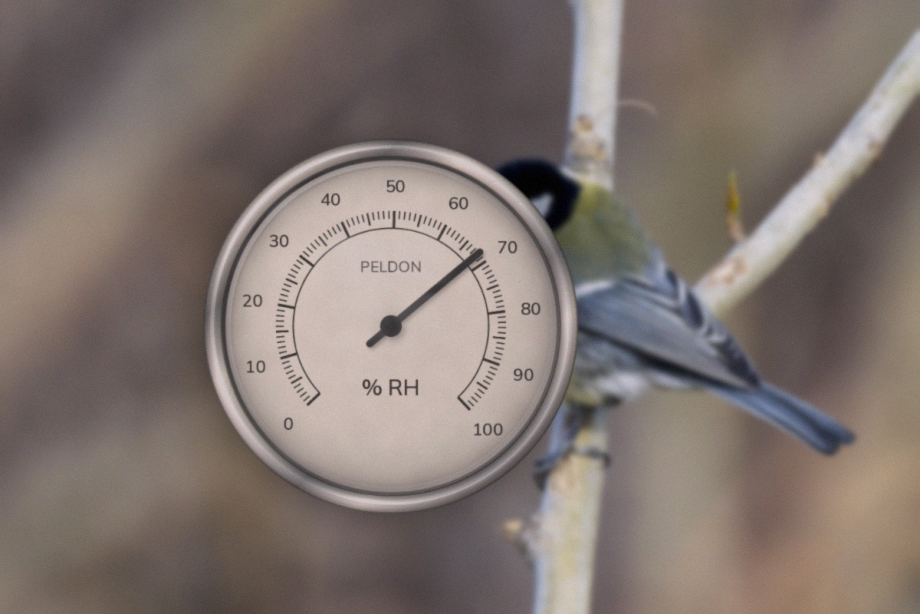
68,%
